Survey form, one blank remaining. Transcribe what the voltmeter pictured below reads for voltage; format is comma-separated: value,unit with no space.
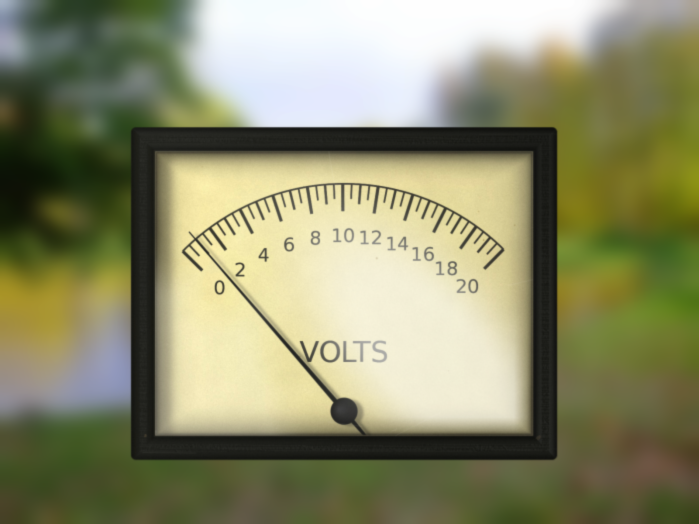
1,V
